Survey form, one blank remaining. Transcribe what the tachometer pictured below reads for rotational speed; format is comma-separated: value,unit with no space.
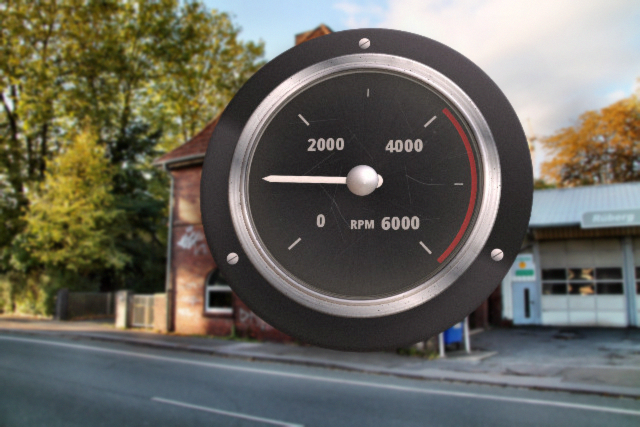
1000,rpm
